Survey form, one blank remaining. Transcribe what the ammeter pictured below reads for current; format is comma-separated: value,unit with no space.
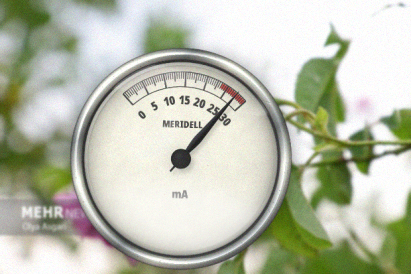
27.5,mA
